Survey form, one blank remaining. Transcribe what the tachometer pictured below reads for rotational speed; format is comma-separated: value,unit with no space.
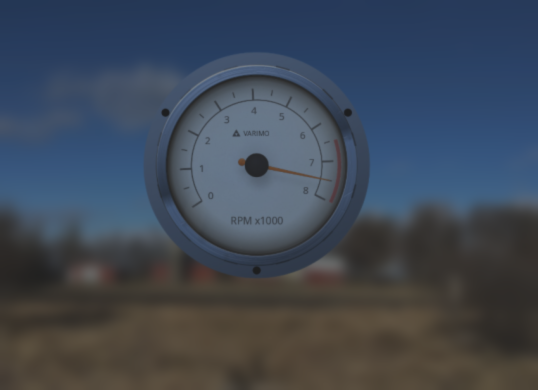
7500,rpm
